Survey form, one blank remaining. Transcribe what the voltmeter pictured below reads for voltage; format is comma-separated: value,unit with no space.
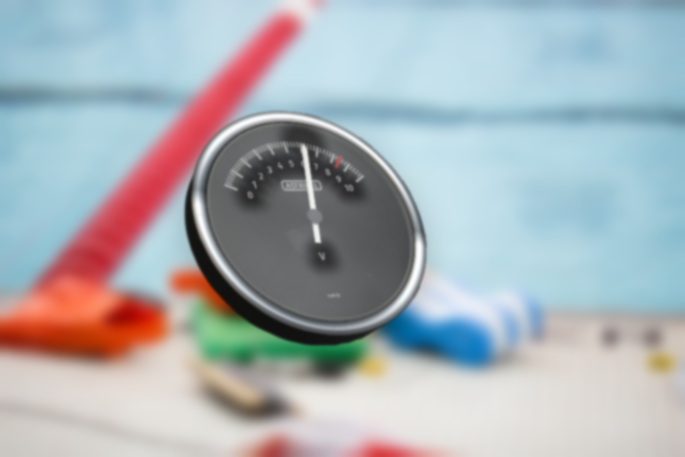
6,V
